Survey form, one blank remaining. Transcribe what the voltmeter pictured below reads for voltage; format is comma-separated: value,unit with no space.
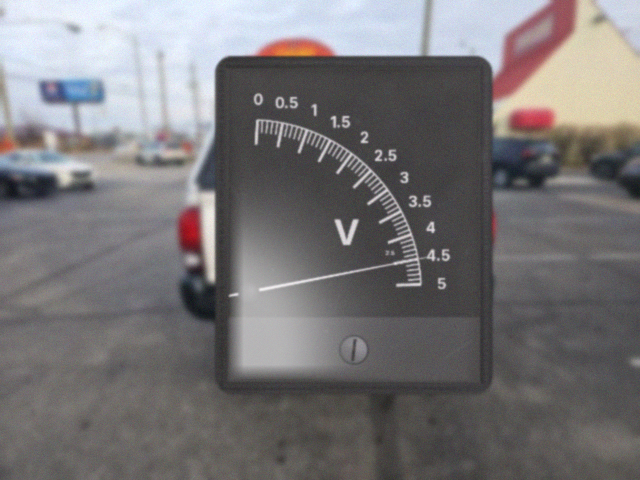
4.5,V
